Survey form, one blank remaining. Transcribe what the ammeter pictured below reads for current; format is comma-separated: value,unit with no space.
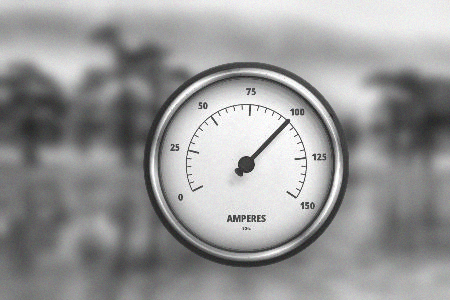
100,A
